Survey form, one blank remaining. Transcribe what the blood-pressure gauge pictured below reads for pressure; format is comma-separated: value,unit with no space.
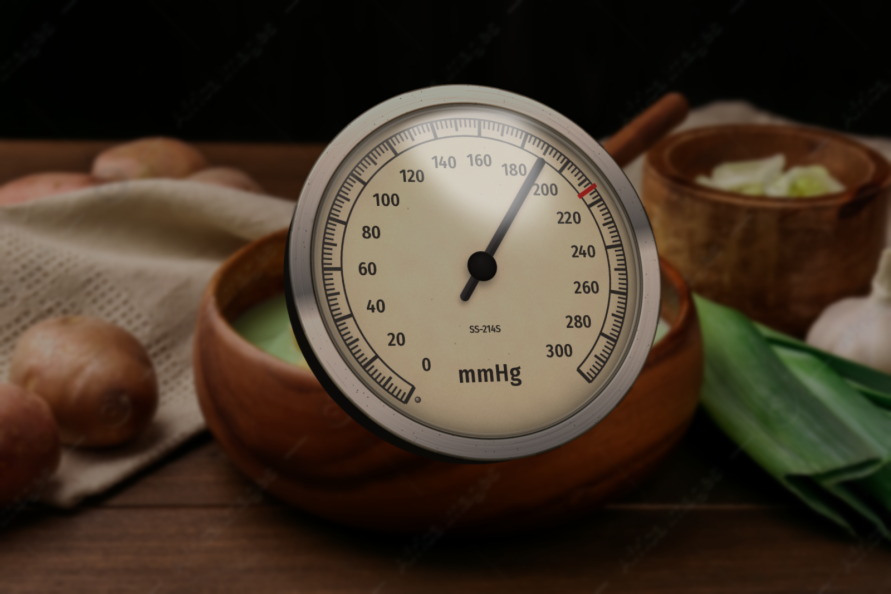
190,mmHg
